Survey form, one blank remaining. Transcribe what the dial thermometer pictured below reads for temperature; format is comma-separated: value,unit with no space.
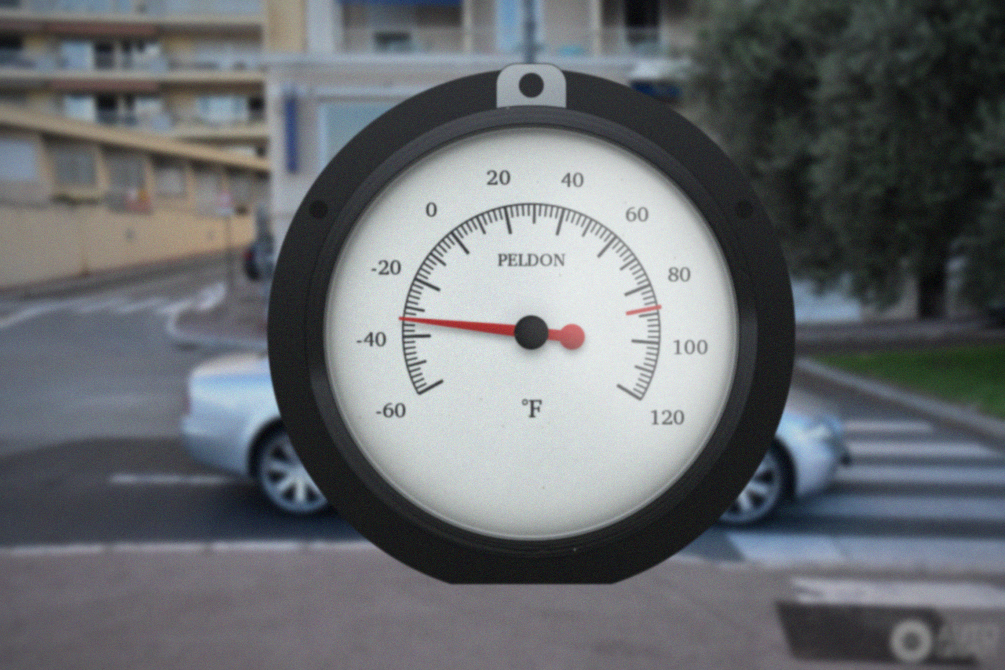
-34,°F
